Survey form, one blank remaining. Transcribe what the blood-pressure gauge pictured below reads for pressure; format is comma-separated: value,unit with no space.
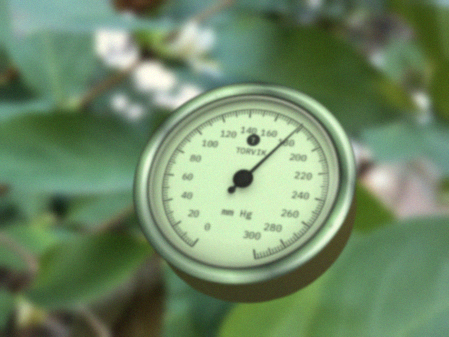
180,mmHg
